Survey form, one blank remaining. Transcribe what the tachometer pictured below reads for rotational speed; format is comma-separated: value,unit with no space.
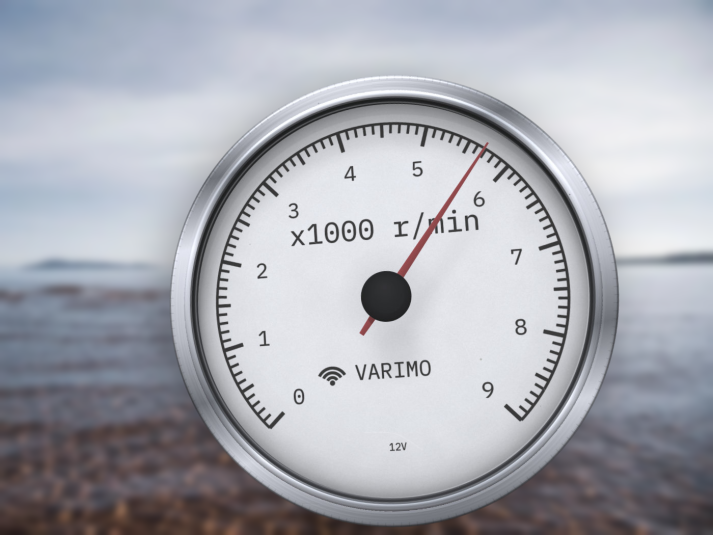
5700,rpm
